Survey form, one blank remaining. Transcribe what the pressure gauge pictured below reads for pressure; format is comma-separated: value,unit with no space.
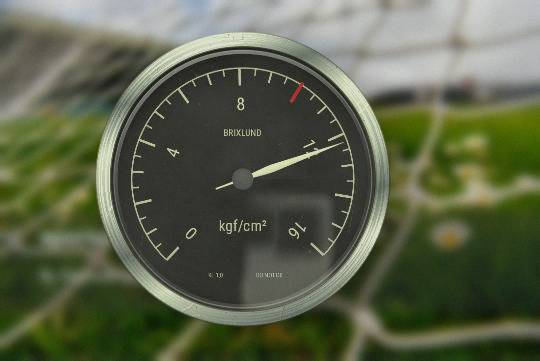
12.25,kg/cm²
